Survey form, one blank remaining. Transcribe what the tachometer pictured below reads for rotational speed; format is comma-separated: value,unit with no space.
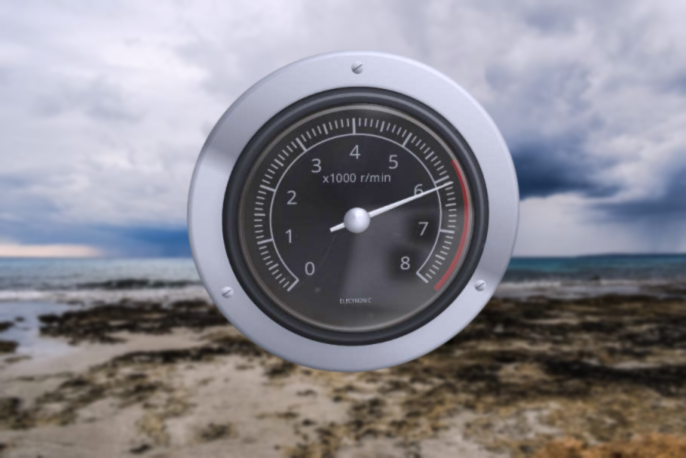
6100,rpm
